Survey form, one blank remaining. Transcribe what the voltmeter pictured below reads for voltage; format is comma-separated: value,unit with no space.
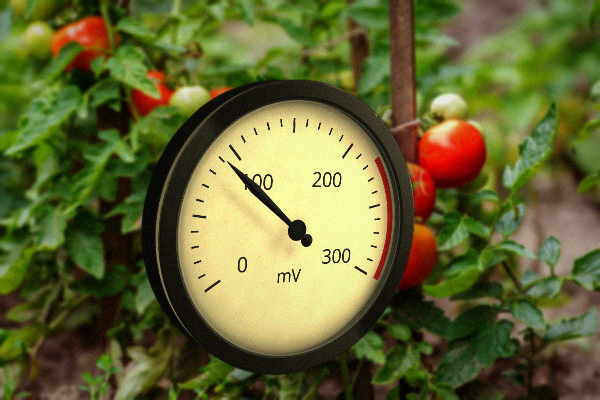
90,mV
